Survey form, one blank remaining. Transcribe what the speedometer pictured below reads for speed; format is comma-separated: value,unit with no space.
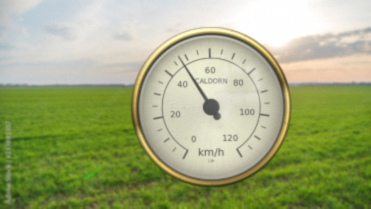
47.5,km/h
